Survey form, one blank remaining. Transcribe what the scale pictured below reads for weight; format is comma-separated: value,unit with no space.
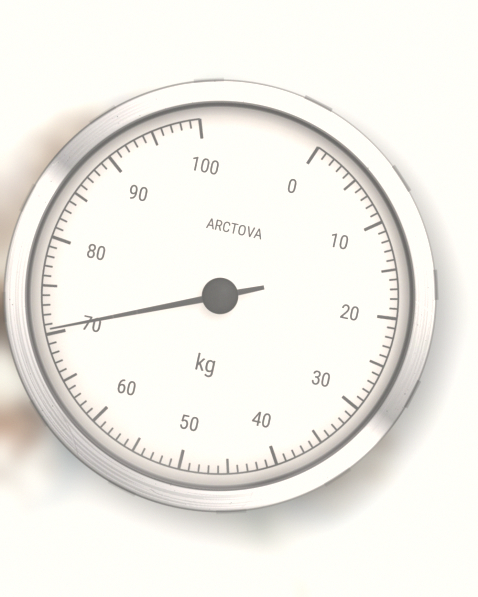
70.5,kg
